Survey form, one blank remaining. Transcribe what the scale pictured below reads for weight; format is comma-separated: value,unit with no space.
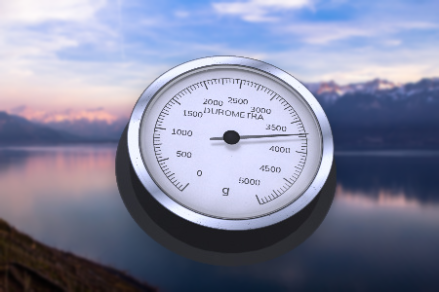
3750,g
